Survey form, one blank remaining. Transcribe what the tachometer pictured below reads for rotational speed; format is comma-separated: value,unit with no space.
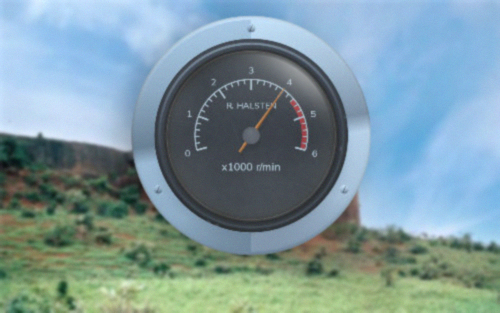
4000,rpm
